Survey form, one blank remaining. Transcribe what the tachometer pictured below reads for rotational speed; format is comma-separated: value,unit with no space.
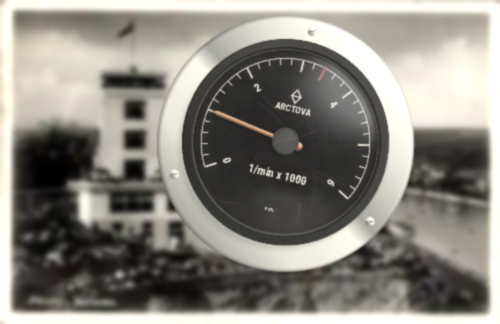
1000,rpm
